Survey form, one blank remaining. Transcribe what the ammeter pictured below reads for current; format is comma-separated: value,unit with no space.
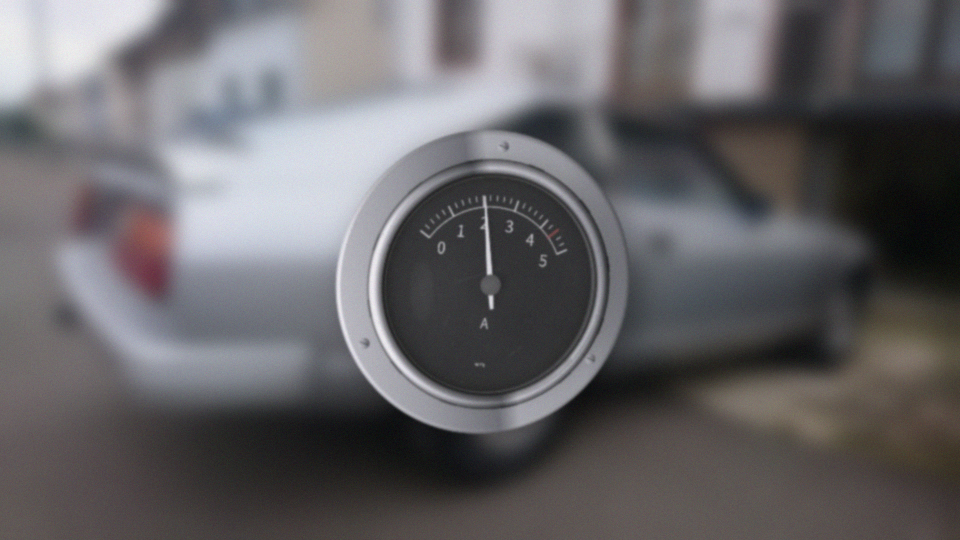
2,A
